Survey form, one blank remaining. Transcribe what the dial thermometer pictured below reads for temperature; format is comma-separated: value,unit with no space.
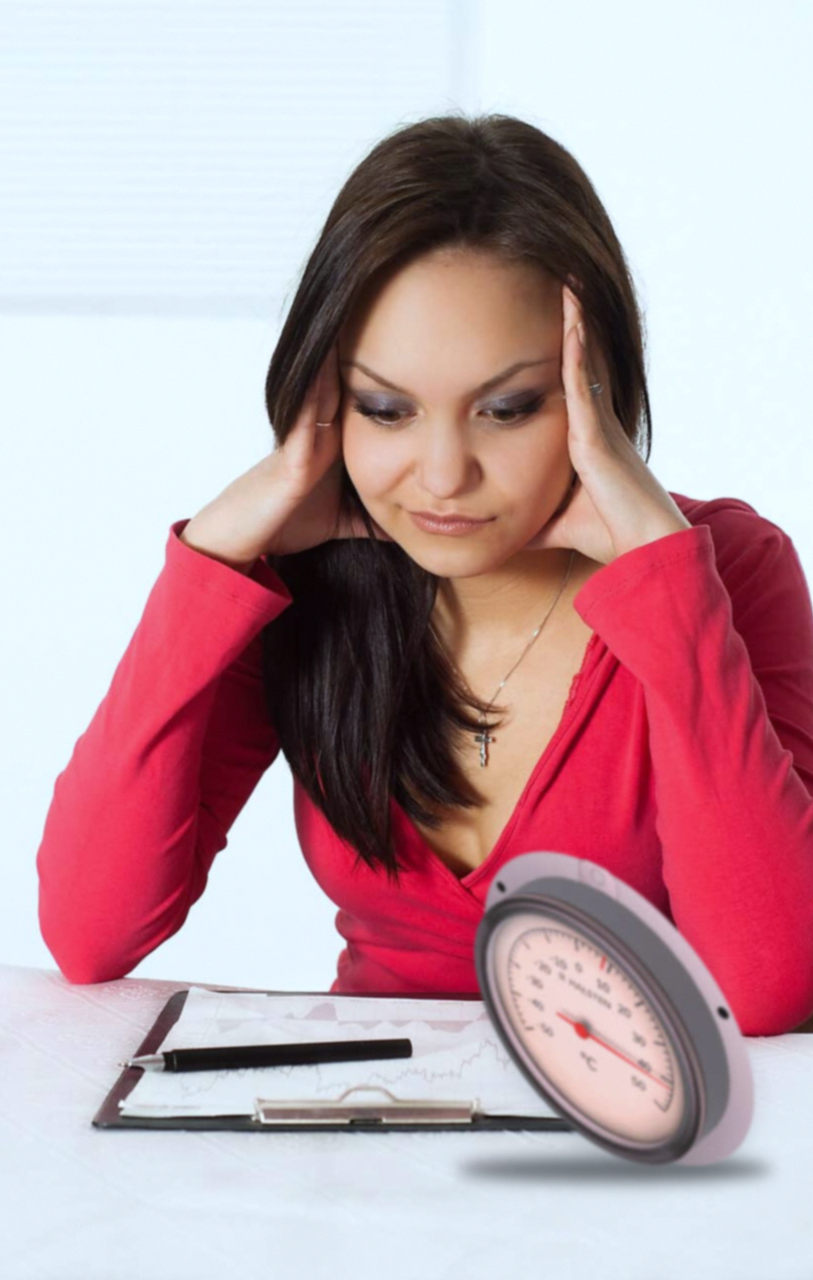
40,°C
